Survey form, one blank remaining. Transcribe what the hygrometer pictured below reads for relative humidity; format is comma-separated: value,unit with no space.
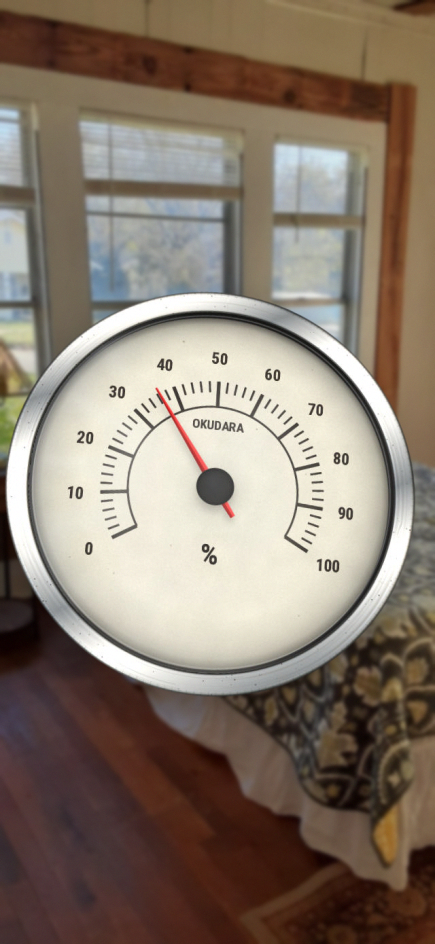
36,%
